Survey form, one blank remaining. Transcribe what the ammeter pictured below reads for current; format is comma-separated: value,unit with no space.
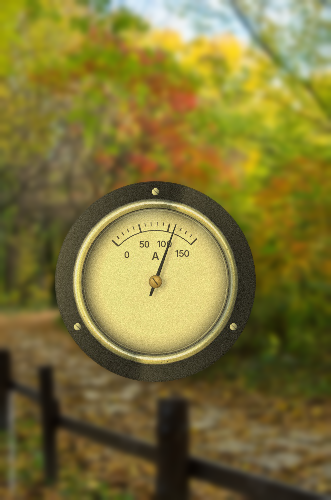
110,A
